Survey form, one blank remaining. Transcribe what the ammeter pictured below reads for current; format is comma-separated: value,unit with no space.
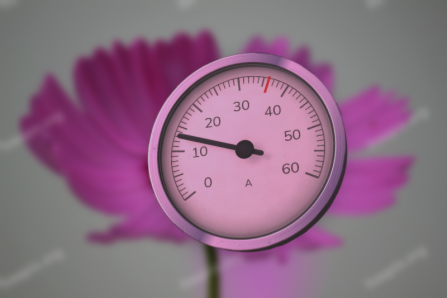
13,A
